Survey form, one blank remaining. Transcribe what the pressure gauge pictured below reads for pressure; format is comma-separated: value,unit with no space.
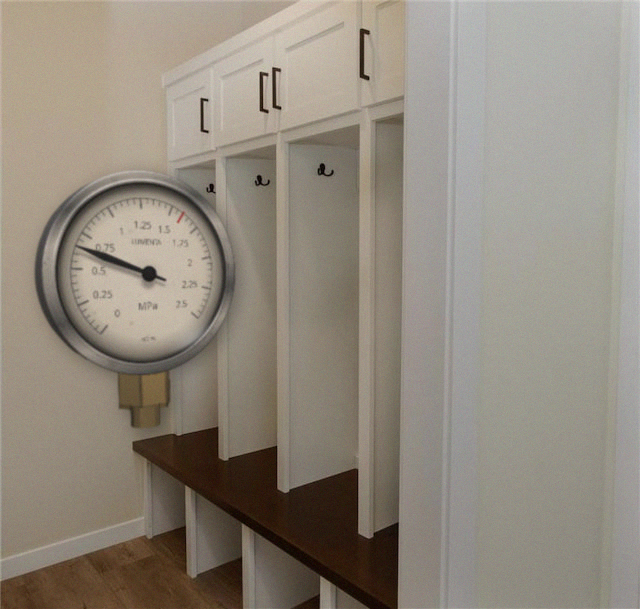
0.65,MPa
